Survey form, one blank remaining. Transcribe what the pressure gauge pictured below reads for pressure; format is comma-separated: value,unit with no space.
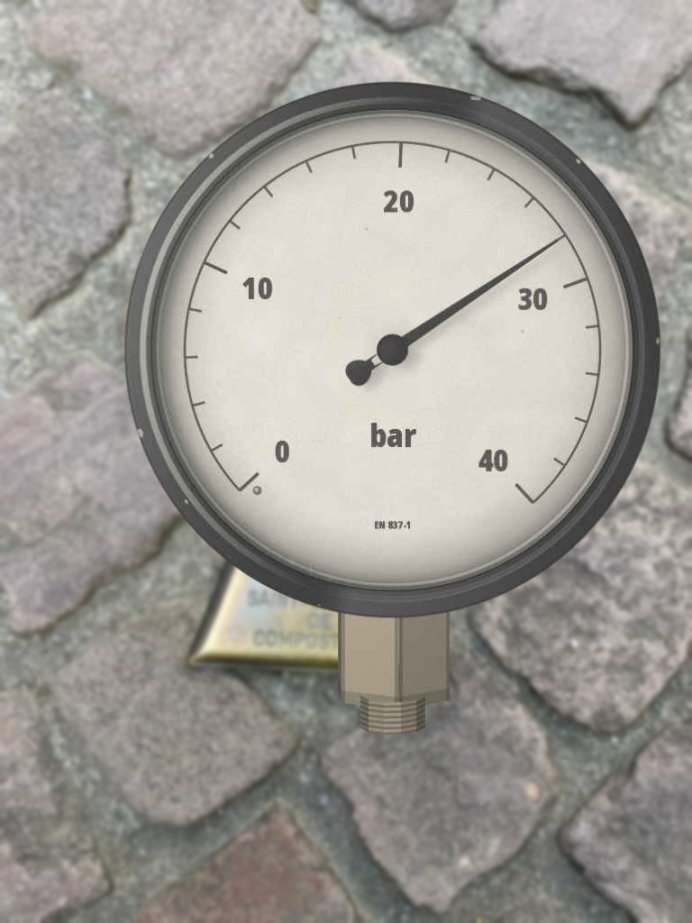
28,bar
